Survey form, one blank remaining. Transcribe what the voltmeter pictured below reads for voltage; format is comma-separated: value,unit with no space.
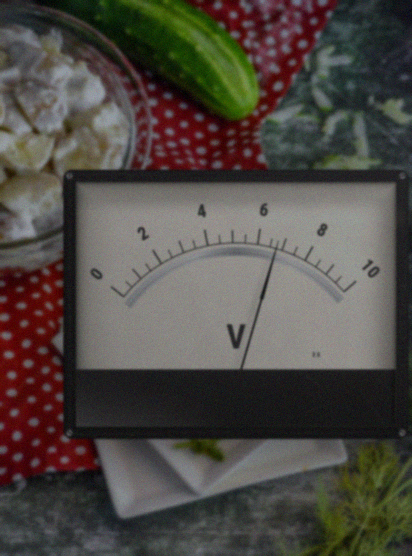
6.75,V
